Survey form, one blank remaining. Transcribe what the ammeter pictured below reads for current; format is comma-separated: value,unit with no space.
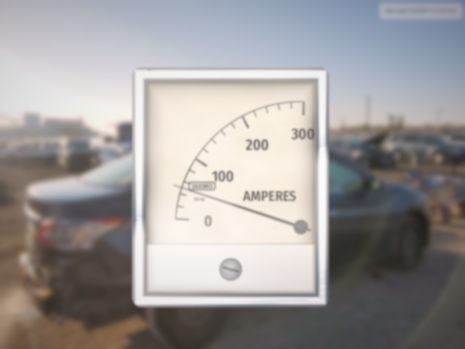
50,A
